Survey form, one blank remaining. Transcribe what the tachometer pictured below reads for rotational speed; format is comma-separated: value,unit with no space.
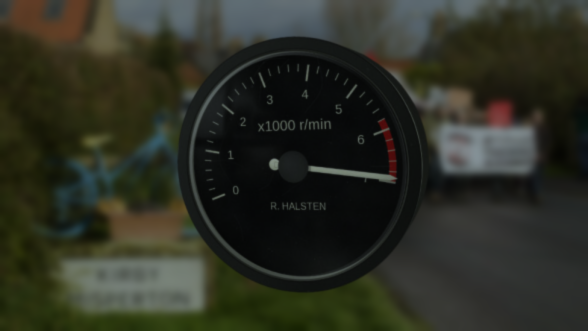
6900,rpm
